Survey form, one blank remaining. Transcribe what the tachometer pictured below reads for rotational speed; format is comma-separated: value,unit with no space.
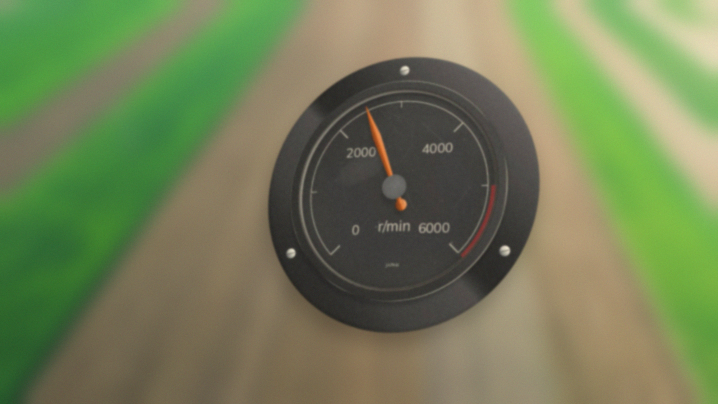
2500,rpm
